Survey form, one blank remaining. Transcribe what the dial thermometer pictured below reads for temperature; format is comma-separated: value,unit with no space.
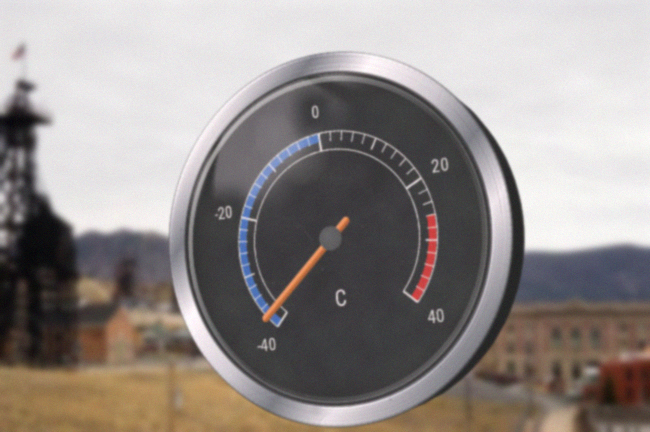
-38,°C
